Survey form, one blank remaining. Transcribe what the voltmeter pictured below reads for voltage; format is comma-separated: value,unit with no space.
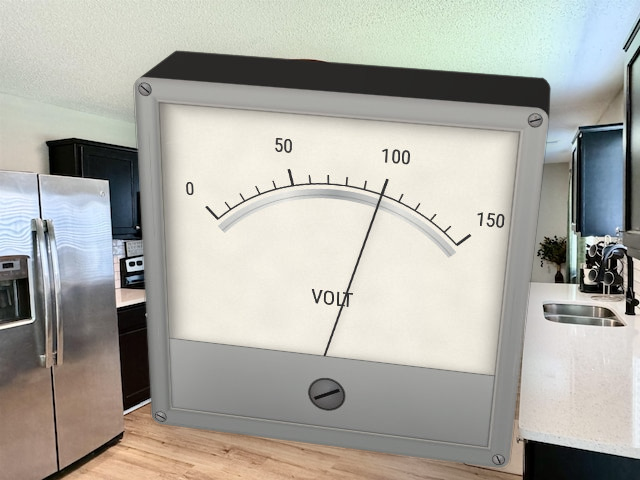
100,V
